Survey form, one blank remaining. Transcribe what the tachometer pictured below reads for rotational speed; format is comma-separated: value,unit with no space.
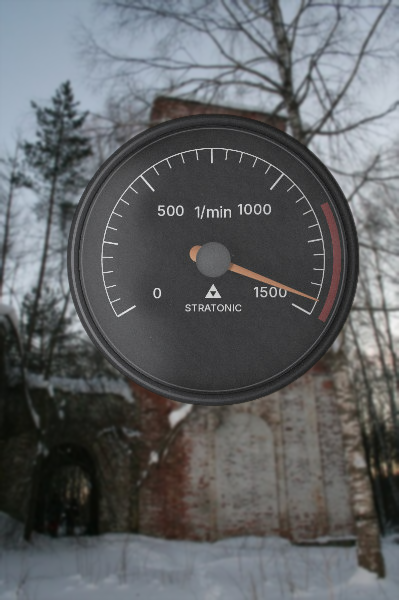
1450,rpm
